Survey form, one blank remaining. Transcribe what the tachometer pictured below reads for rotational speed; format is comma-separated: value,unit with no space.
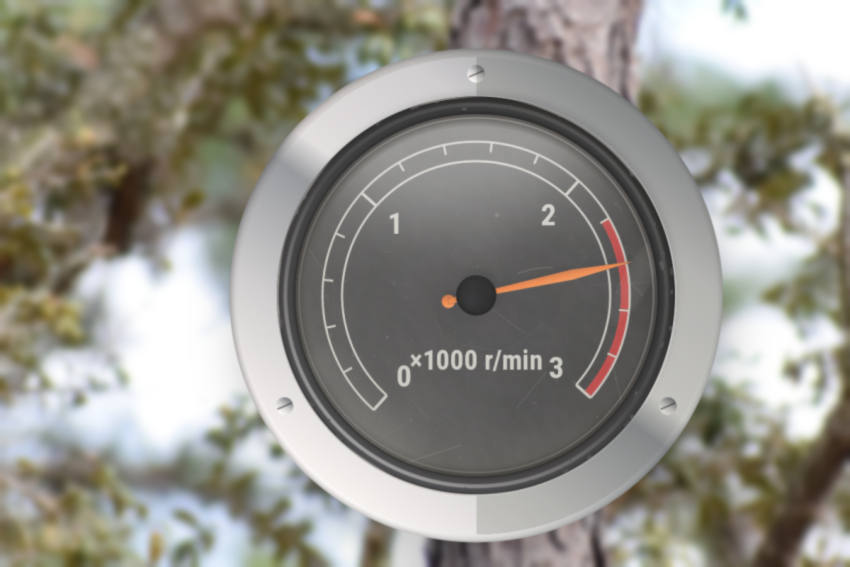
2400,rpm
